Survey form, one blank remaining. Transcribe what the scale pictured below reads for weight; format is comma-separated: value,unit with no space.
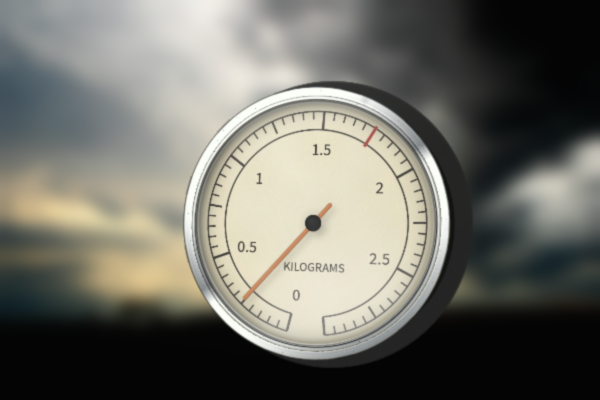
0.25,kg
